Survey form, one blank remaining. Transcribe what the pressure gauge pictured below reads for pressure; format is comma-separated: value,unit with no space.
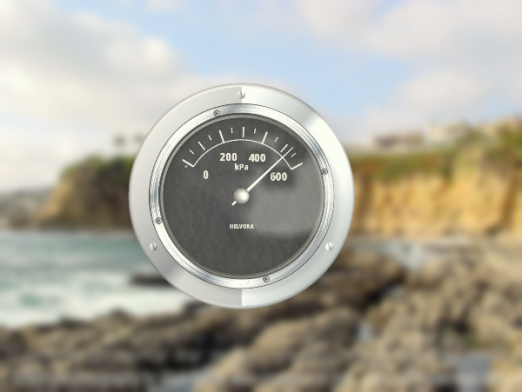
525,kPa
